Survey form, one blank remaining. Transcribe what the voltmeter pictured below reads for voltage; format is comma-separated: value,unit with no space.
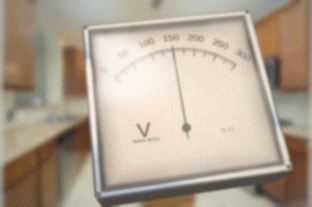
150,V
